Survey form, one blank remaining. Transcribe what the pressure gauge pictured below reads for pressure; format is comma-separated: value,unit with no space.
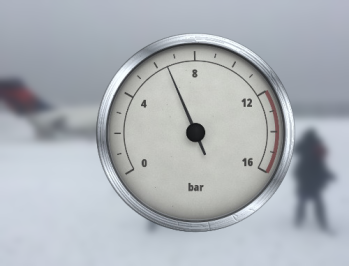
6.5,bar
